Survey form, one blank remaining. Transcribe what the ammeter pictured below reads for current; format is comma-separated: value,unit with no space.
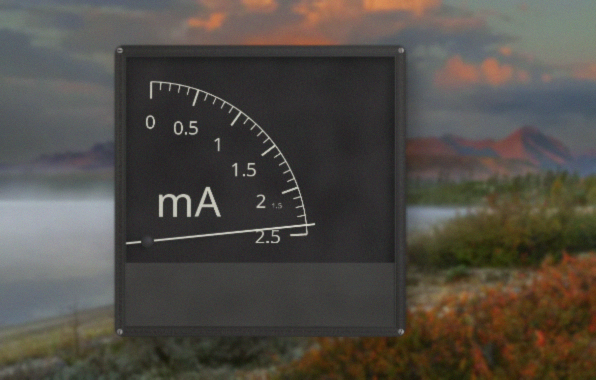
2.4,mA
